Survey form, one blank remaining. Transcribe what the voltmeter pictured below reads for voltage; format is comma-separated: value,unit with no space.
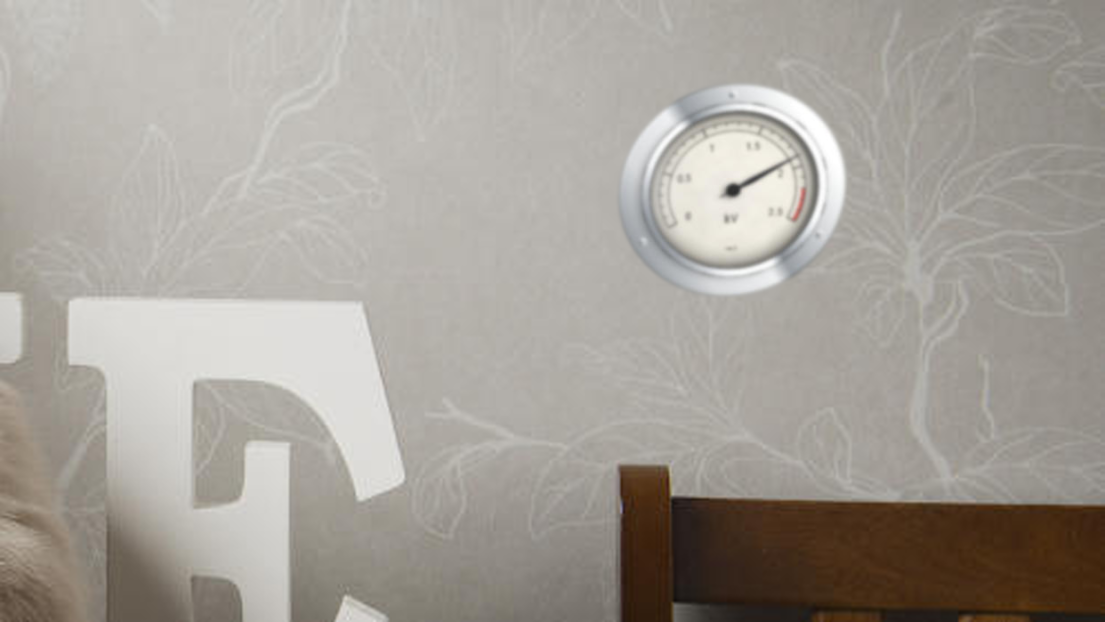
1.9,kV
